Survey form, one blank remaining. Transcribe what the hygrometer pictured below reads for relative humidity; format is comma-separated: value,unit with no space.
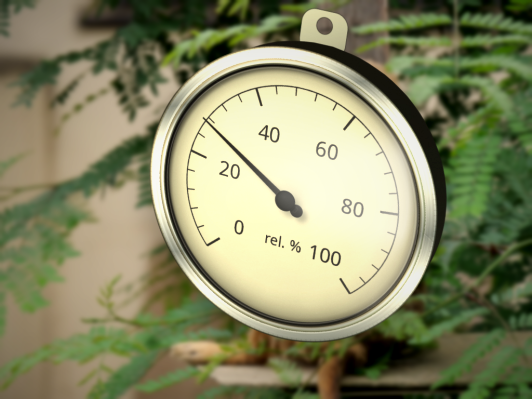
28,%
